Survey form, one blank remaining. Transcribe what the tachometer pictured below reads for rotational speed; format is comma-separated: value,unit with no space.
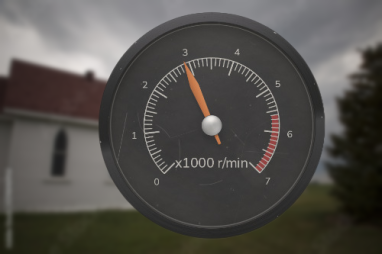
2900,rpm
